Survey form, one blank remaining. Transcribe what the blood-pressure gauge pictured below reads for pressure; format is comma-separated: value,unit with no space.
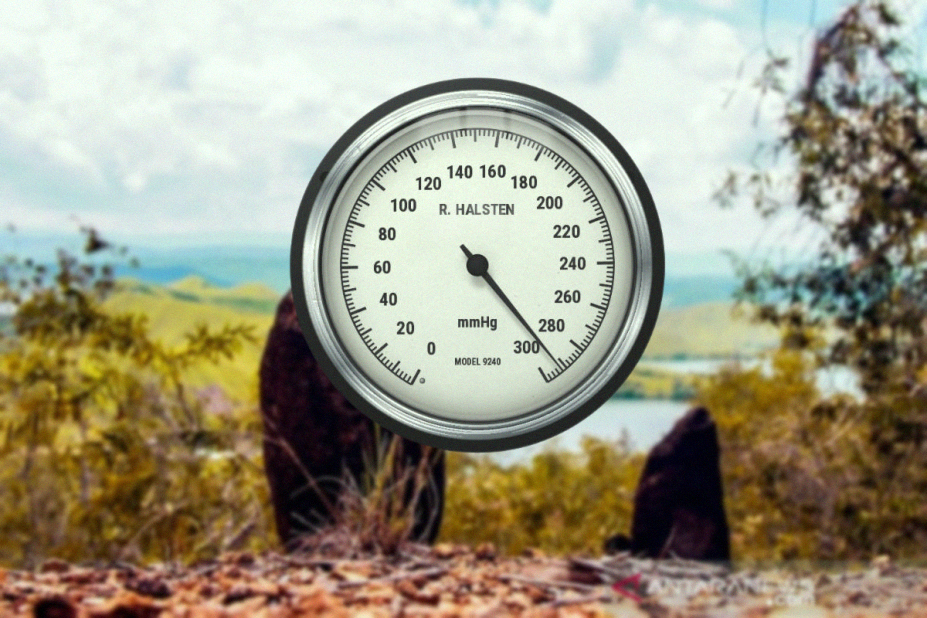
292,mmHg
